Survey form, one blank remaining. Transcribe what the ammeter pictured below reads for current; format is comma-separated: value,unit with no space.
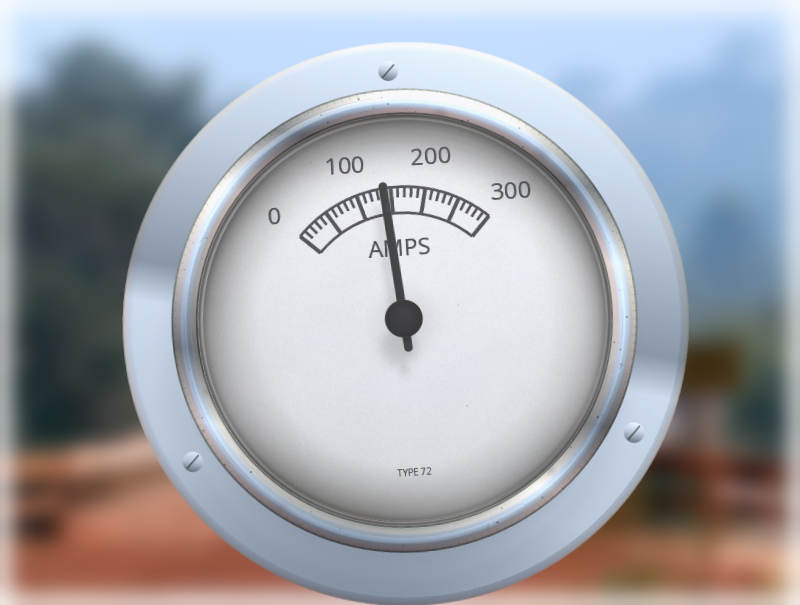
140,A
